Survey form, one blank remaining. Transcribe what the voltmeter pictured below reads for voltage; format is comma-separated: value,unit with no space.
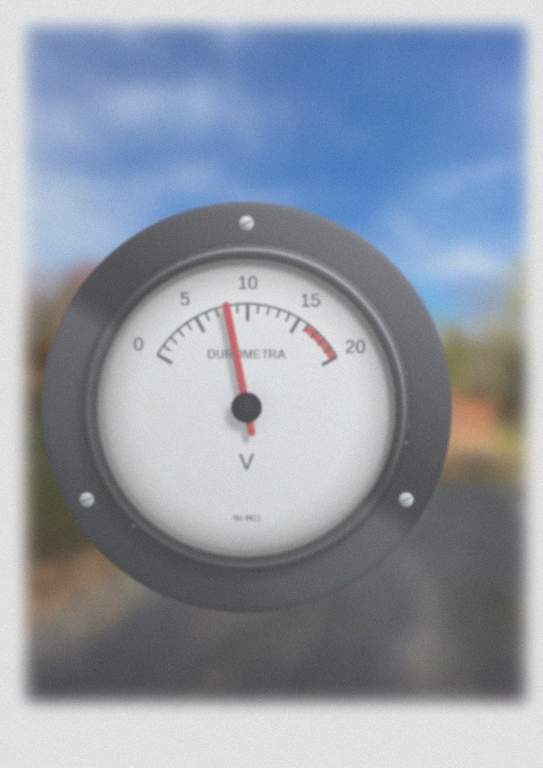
8,V
